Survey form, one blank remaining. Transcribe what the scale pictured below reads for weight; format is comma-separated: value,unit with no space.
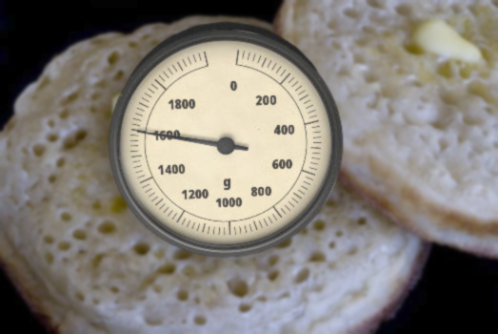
1600,g
